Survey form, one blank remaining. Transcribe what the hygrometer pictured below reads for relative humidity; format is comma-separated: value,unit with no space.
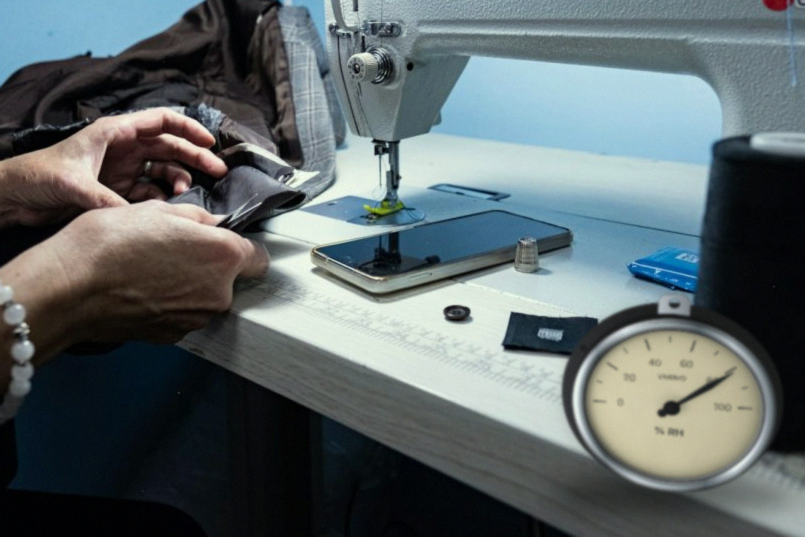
80,%
